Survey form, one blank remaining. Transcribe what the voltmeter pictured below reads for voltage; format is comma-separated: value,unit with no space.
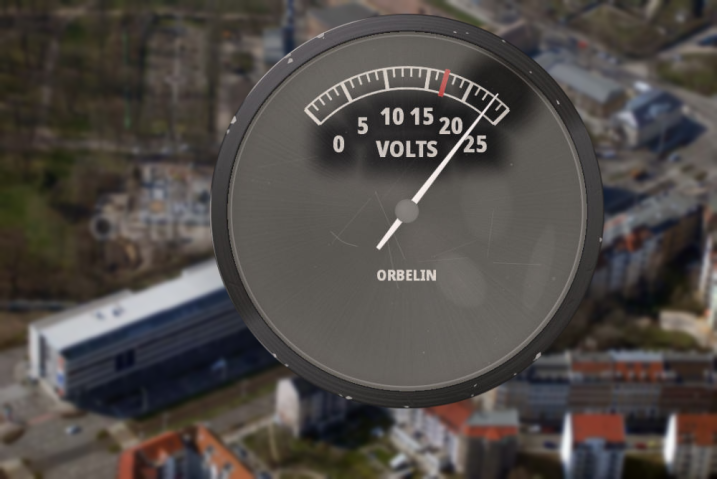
23,V
